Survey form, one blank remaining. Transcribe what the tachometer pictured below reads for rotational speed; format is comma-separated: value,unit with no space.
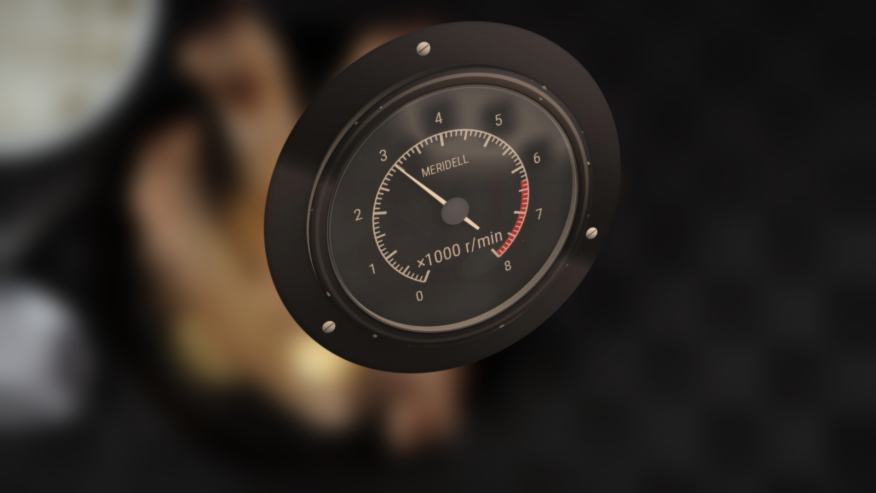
3000,rpm
